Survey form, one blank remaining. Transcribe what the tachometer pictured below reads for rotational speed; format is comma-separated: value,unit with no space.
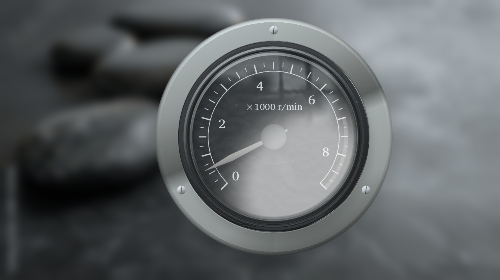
625,rpm
